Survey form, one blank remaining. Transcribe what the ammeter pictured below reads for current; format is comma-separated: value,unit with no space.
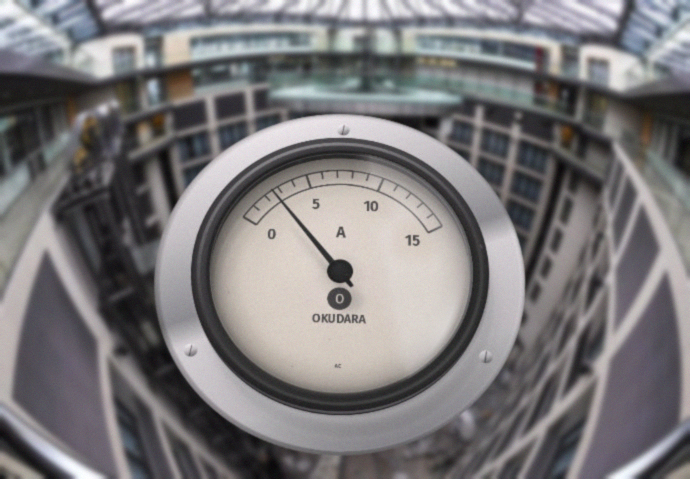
2.5,A
